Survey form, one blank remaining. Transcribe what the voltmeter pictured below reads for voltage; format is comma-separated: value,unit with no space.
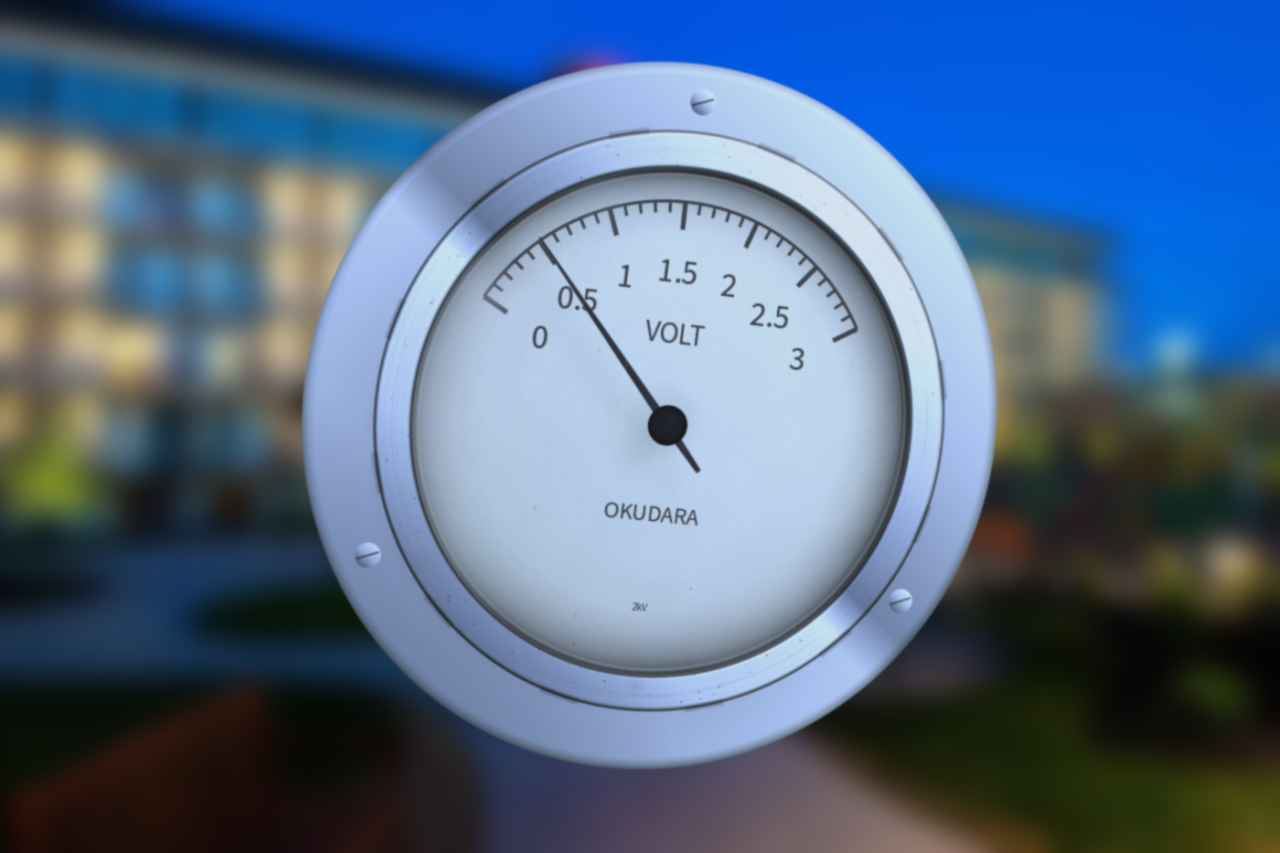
0.5,V
